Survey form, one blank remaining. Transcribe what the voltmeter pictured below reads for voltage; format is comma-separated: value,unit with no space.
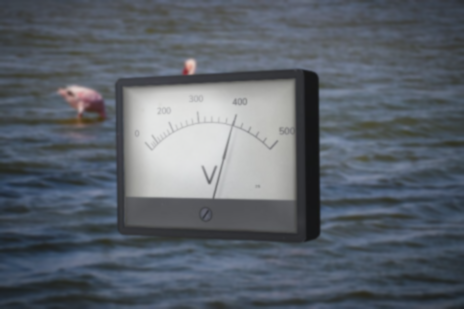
400,V
